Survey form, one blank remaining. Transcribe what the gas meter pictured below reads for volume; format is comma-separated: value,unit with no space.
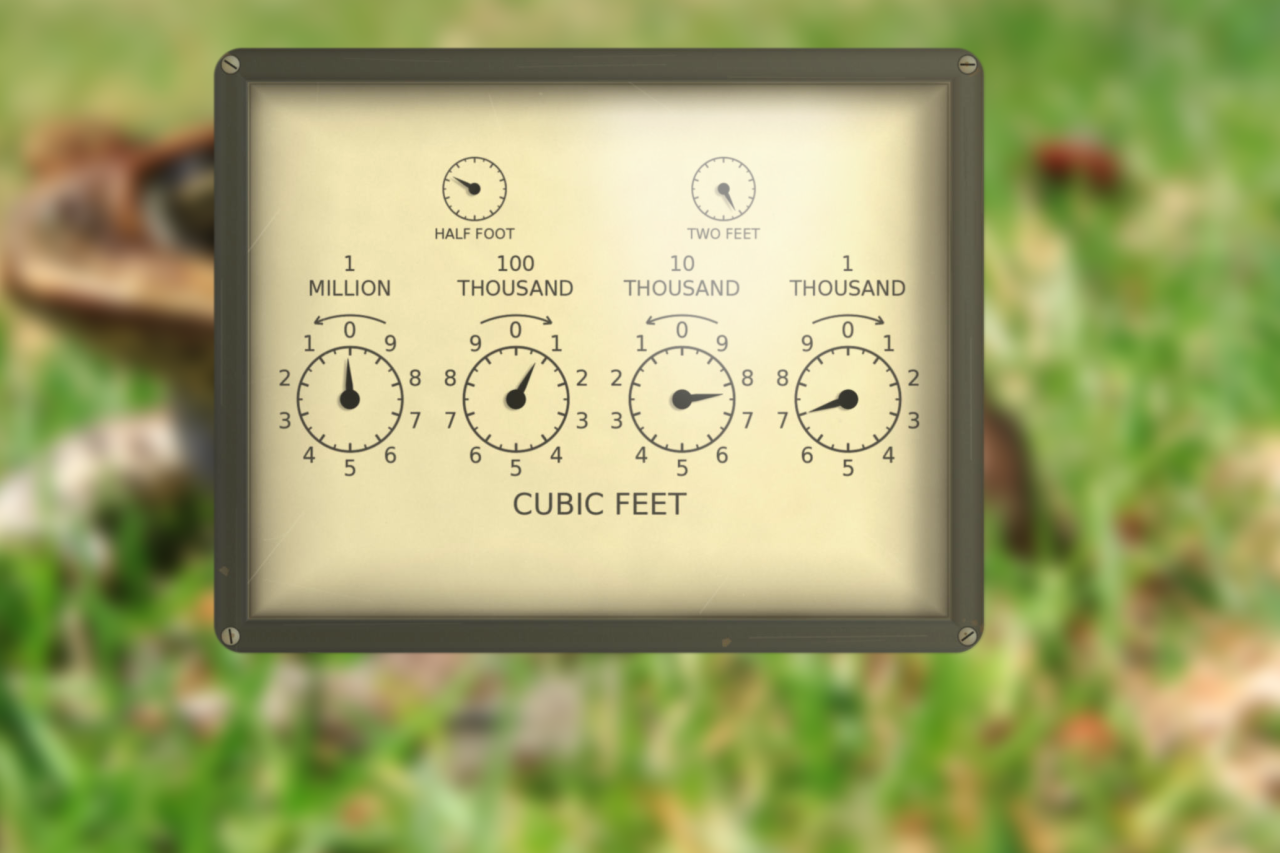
7700,ft³
